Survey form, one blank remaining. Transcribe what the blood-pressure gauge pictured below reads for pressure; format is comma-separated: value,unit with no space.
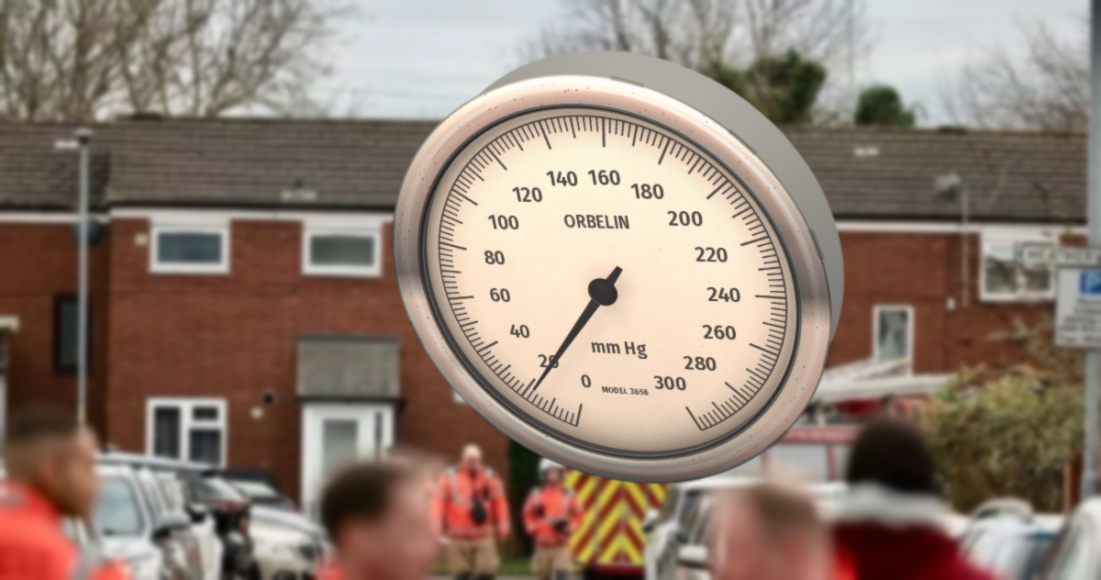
18,mmHg
